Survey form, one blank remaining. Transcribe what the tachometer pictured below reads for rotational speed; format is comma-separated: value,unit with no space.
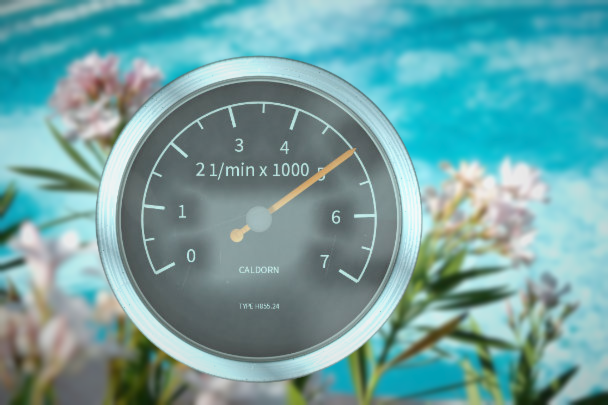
5000,rpm
